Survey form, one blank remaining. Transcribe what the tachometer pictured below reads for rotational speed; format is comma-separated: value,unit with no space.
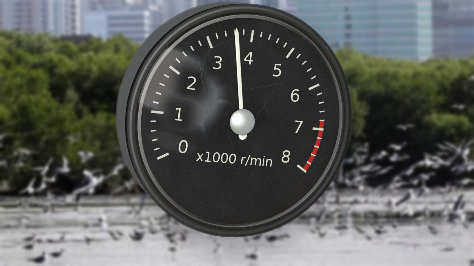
3600,rpm
